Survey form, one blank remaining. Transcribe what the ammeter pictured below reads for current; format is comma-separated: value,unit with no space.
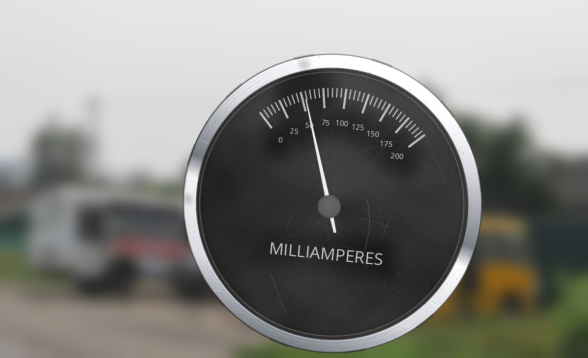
55,mA
